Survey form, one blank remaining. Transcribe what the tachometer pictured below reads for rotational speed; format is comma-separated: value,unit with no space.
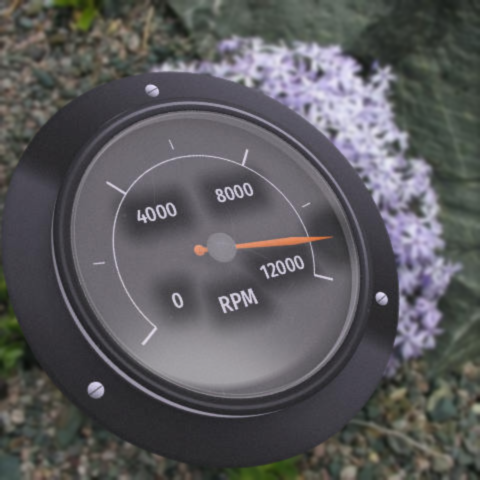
11000,rpm
